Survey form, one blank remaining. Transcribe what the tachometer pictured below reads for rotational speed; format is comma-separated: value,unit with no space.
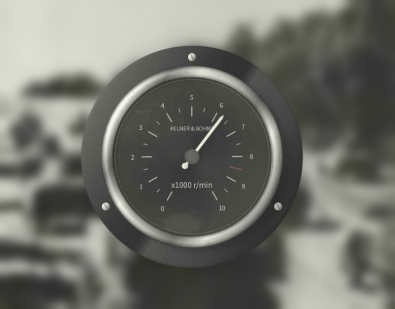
6250,rpm
